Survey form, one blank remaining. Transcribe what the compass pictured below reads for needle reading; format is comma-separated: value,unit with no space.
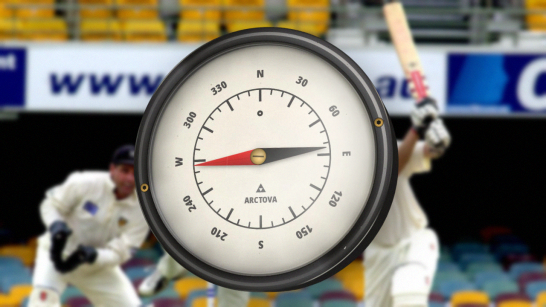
265,°
